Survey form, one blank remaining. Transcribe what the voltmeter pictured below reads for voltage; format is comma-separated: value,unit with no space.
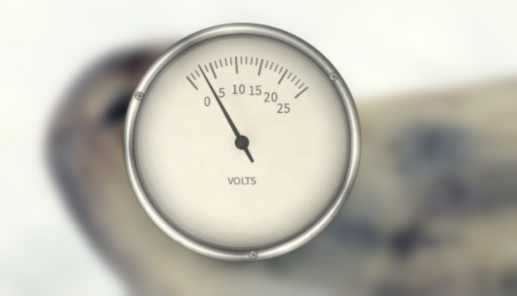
3,V
